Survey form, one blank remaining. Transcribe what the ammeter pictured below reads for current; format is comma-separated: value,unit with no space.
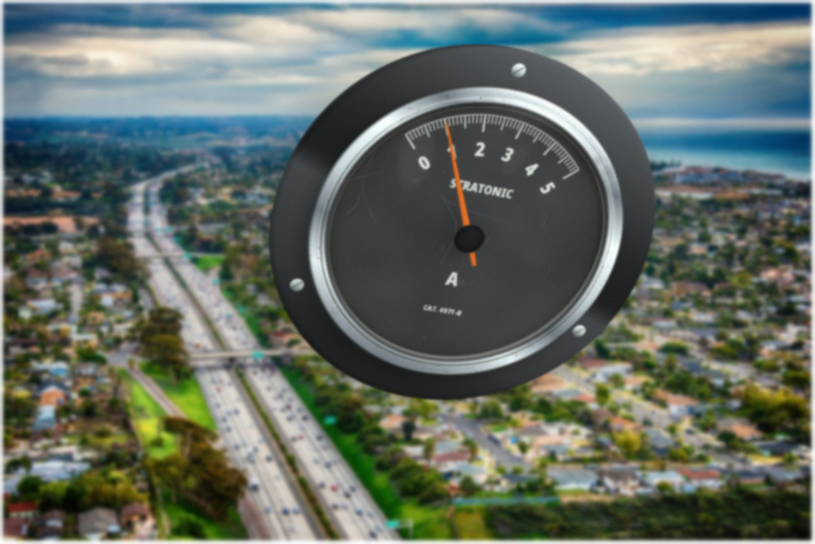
1,A
